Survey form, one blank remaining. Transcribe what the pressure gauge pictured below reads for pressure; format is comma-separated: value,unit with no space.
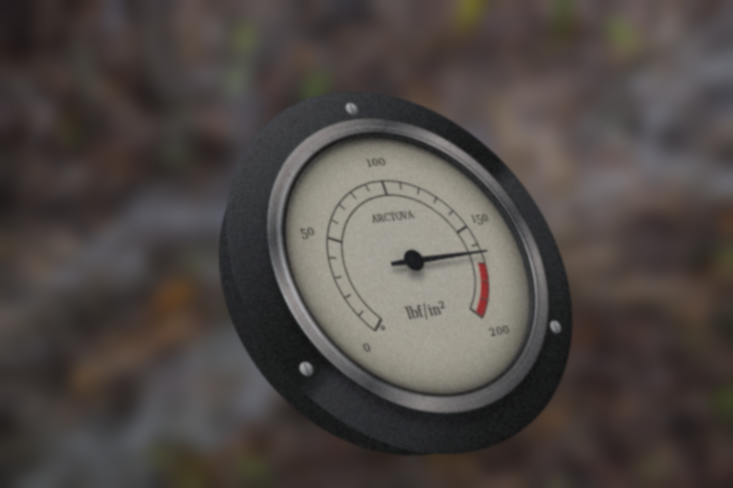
165,psi
